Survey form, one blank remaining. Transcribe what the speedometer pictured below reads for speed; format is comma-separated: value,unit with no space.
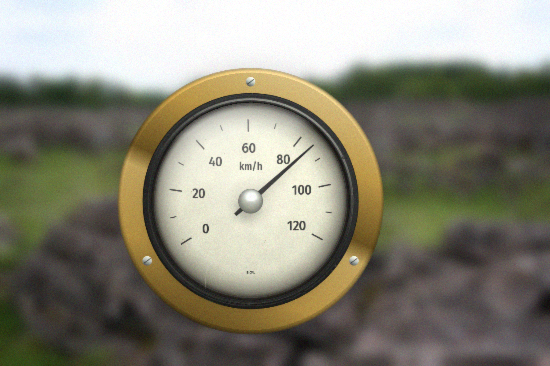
85,km/h
